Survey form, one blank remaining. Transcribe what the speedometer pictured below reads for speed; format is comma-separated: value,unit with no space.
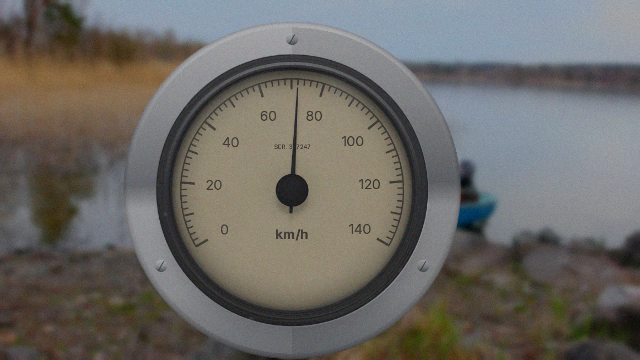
72,km/h
